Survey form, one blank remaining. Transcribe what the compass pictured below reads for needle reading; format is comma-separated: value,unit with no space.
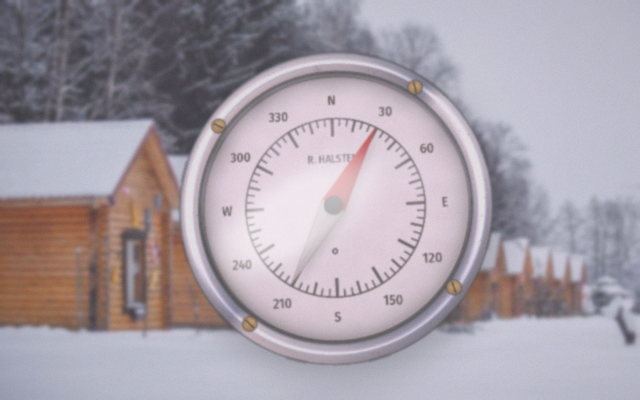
30,°
